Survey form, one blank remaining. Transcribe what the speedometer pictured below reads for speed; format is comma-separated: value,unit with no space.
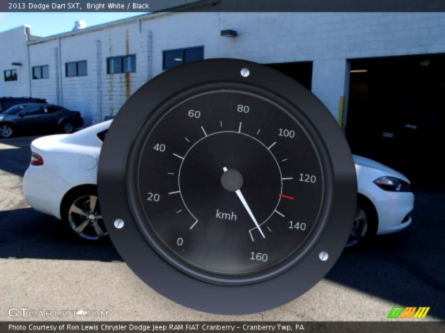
155,km/h
